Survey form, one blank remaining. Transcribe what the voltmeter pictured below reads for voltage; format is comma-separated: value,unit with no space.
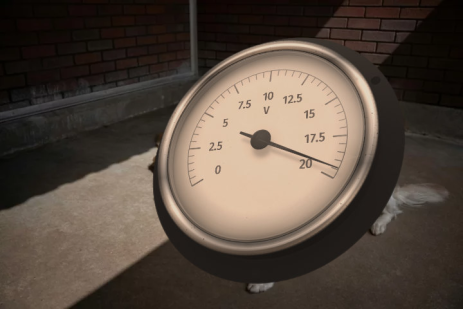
19.5,V
